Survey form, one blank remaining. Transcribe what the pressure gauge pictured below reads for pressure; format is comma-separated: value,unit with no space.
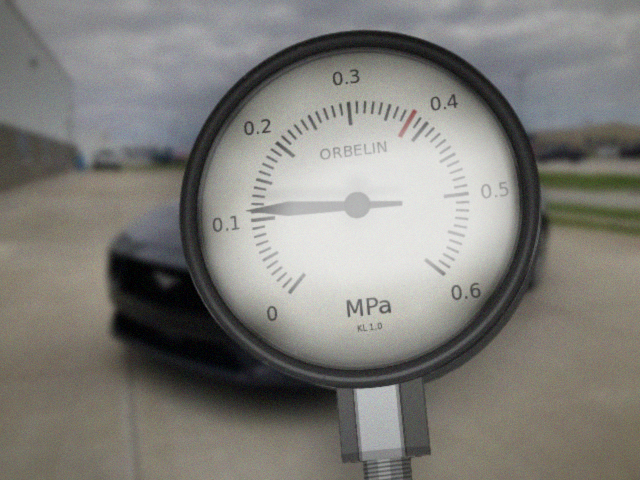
0.11,MPa
